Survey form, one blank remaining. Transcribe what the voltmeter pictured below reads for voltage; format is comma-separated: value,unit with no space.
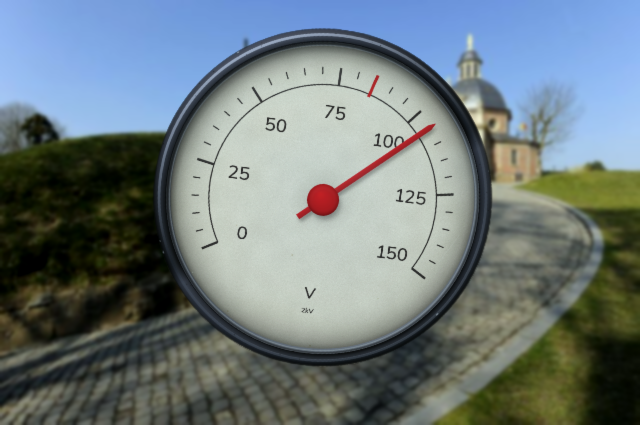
105,V
